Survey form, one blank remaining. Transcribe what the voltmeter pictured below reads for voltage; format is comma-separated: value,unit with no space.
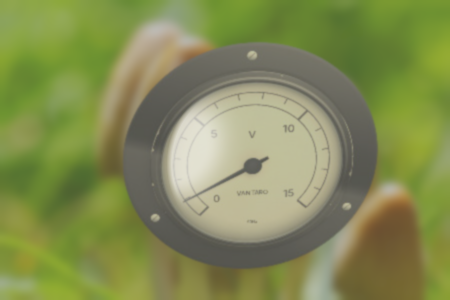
1,V
